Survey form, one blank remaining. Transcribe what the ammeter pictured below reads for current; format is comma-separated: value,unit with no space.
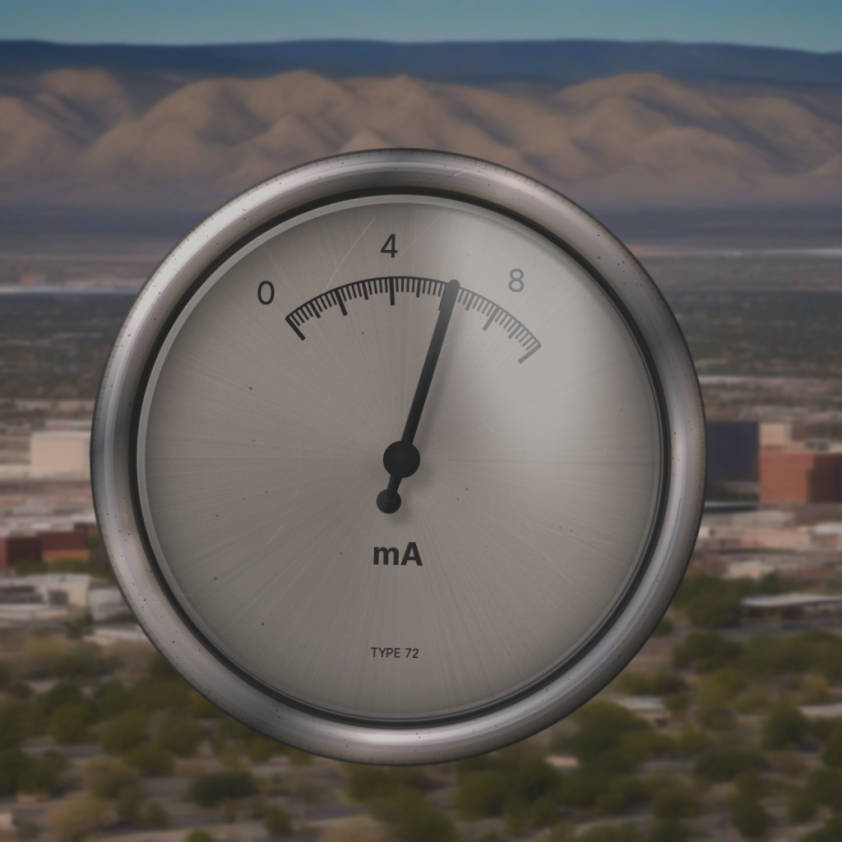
6.2,mA
